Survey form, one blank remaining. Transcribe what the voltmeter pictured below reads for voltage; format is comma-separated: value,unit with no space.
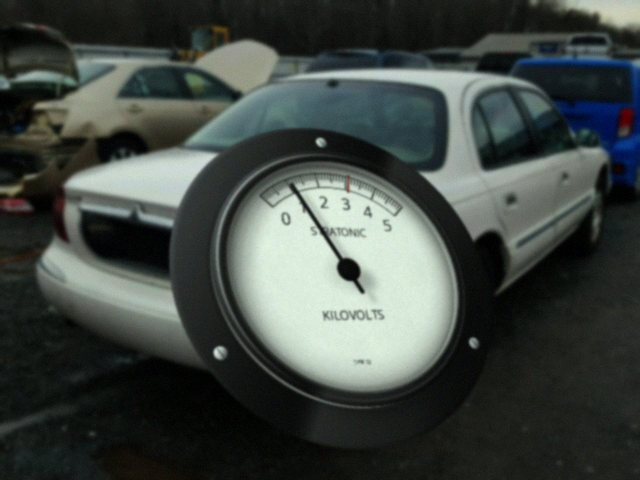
1,kV
